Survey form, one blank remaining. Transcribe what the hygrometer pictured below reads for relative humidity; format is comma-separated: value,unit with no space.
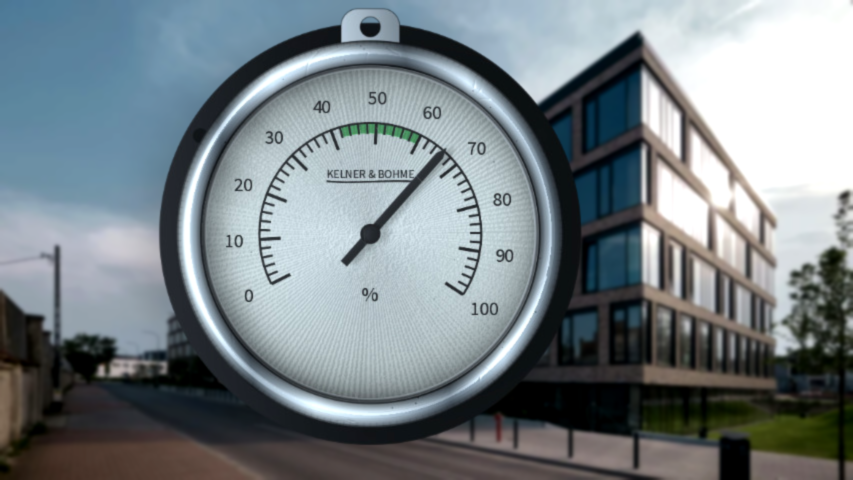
66,%
